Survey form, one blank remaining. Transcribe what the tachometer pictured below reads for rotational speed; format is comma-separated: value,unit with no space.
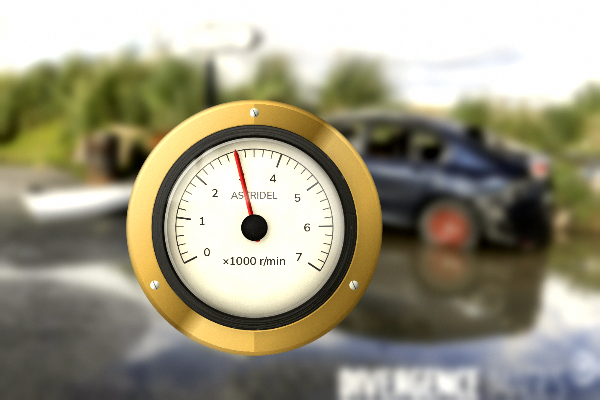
3000,rpm
